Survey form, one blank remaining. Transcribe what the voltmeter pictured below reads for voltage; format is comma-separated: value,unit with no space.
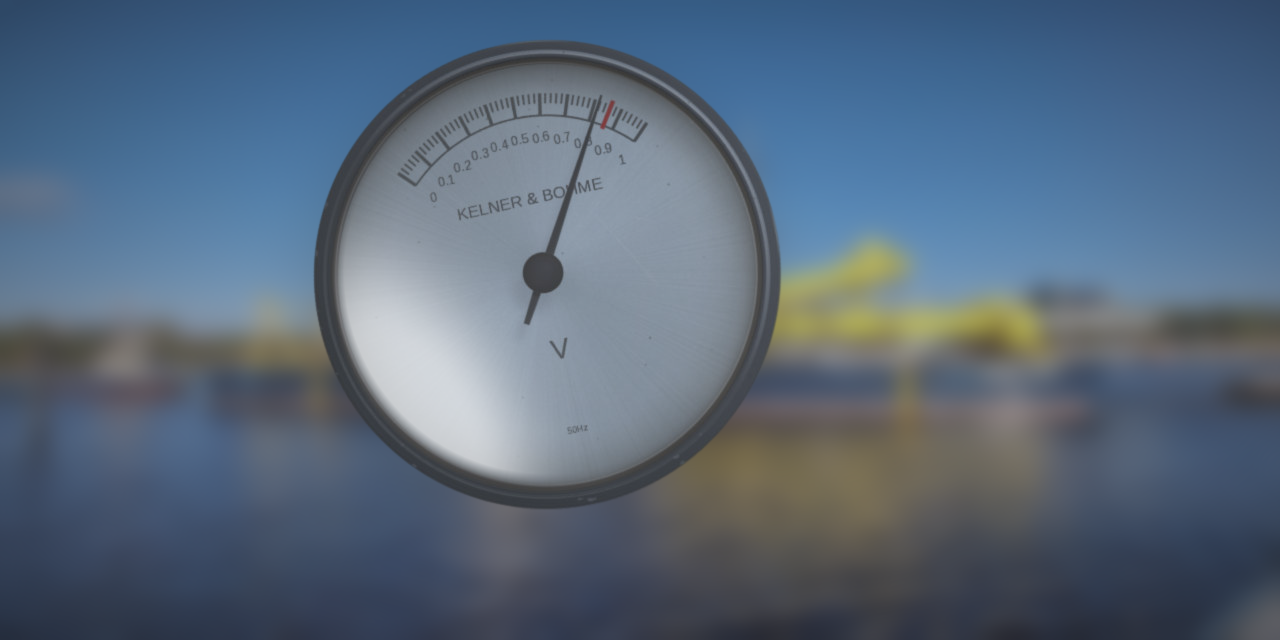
0.82,V
